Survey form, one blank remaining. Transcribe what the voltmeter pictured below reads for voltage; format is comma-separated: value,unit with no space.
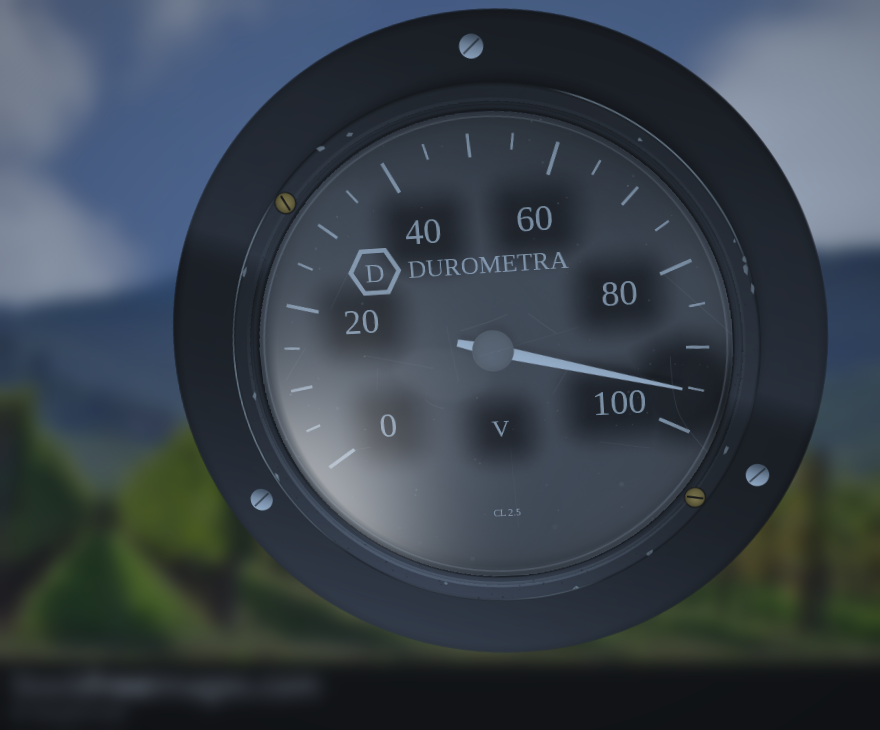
95,V
